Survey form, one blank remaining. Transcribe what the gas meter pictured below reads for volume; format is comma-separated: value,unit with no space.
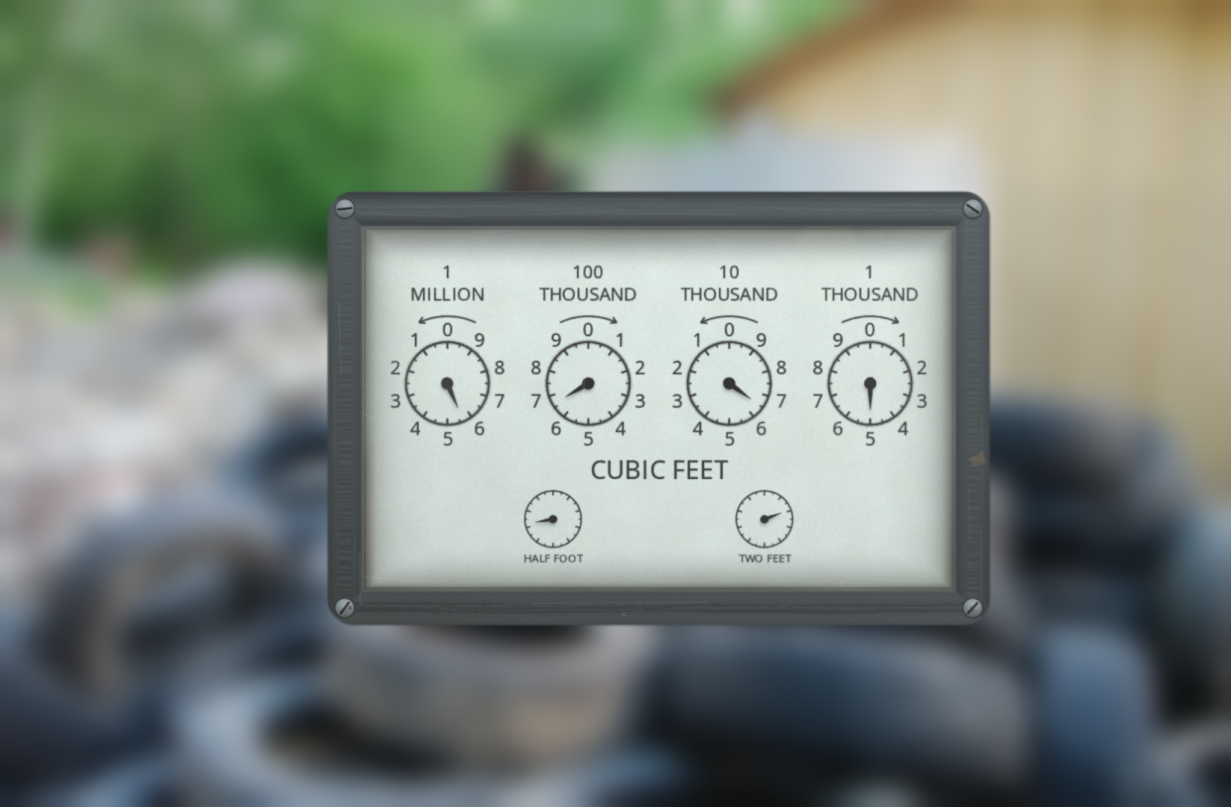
566500,ft³
